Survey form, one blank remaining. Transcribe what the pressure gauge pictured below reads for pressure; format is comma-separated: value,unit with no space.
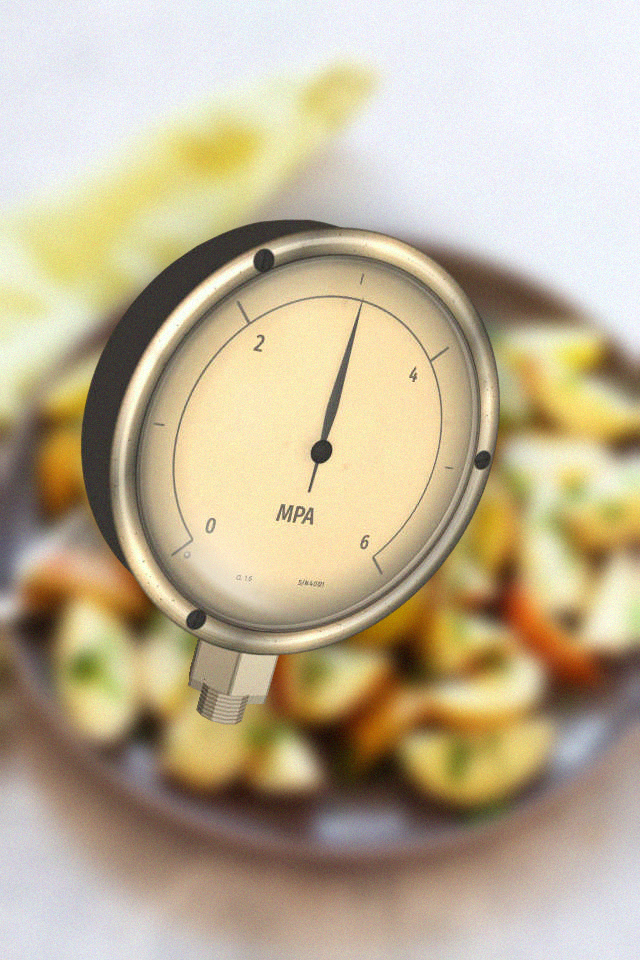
3,MPa
